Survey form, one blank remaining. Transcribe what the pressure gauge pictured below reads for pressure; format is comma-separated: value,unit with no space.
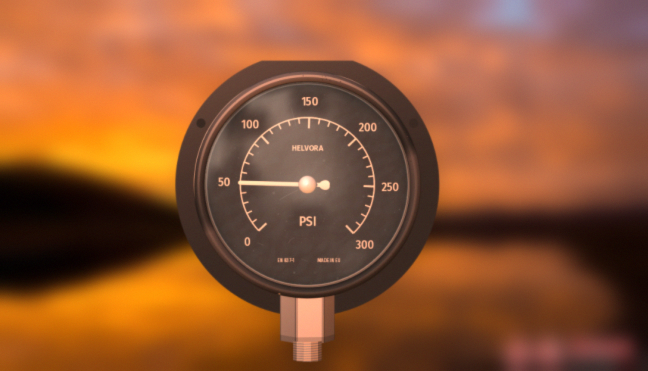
50,psi
